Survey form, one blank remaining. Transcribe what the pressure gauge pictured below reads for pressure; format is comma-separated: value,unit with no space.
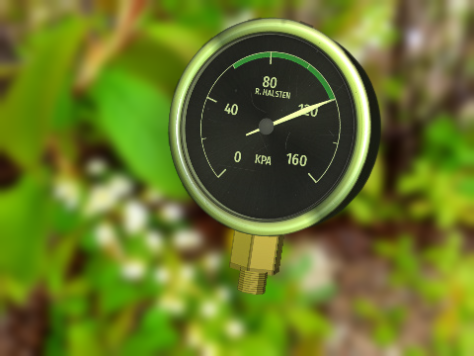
120,kPa
